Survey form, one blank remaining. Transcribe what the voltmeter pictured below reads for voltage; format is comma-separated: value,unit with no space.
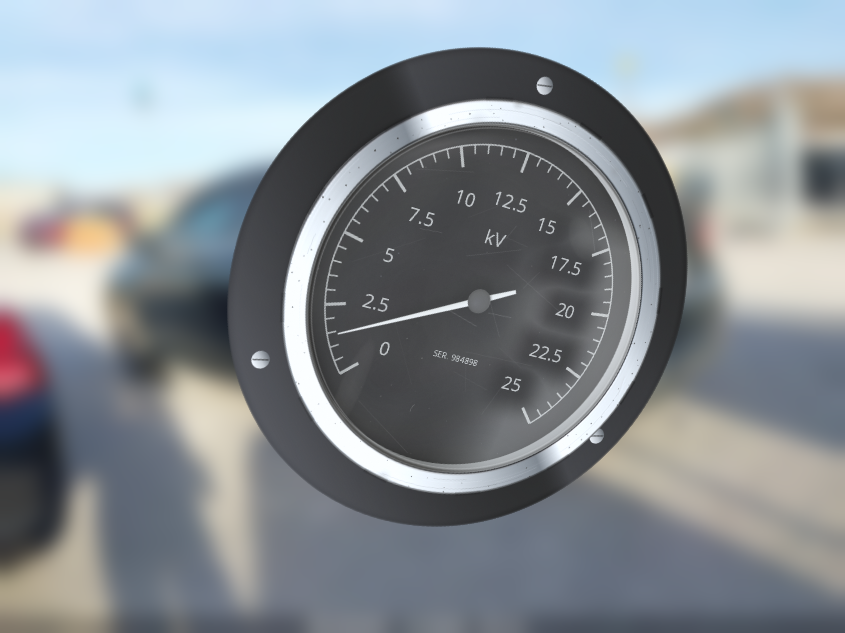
1.5,kV
